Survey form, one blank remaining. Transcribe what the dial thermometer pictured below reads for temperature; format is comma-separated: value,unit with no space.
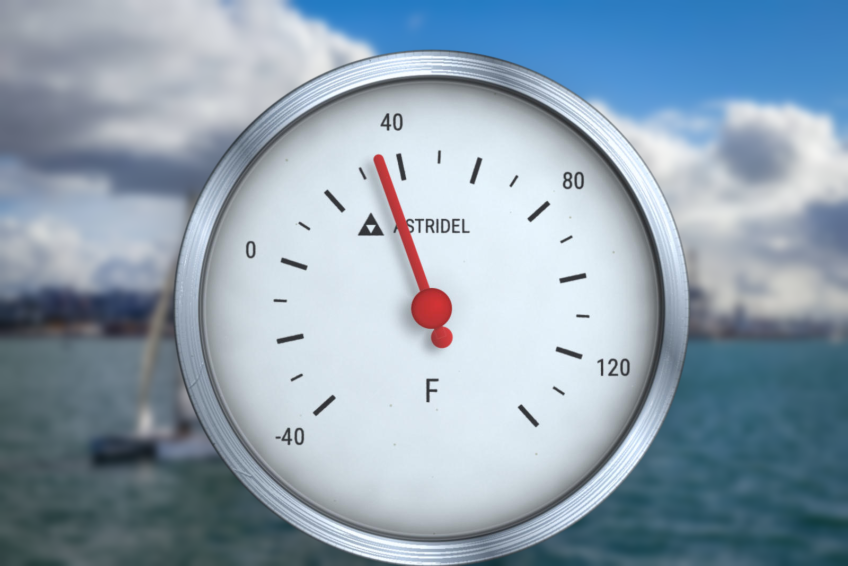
35,°F
